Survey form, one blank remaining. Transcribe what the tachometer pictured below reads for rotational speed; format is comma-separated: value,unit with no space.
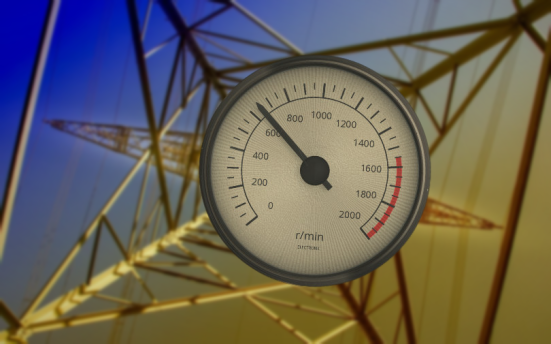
650,rpm
